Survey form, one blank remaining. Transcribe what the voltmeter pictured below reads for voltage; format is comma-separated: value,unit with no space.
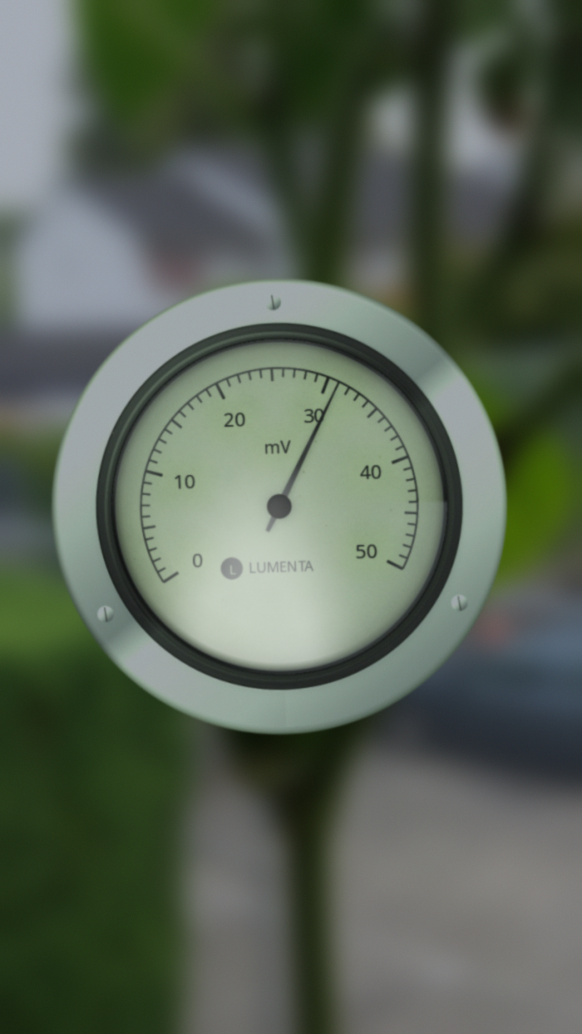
31,mV
